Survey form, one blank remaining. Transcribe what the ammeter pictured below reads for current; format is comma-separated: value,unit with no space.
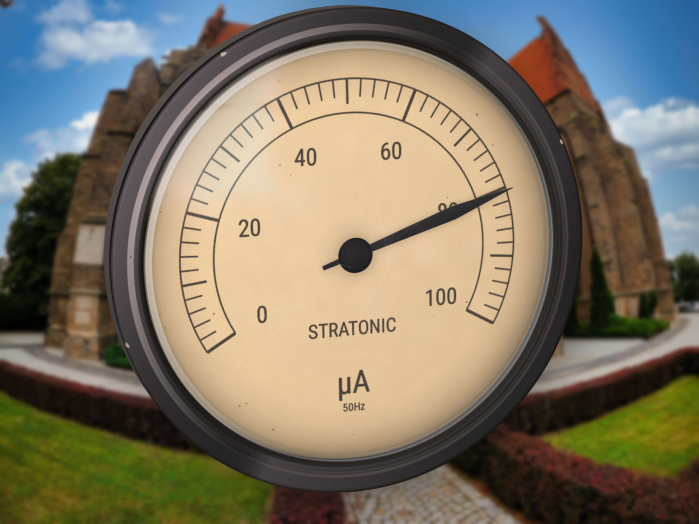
80,µA
